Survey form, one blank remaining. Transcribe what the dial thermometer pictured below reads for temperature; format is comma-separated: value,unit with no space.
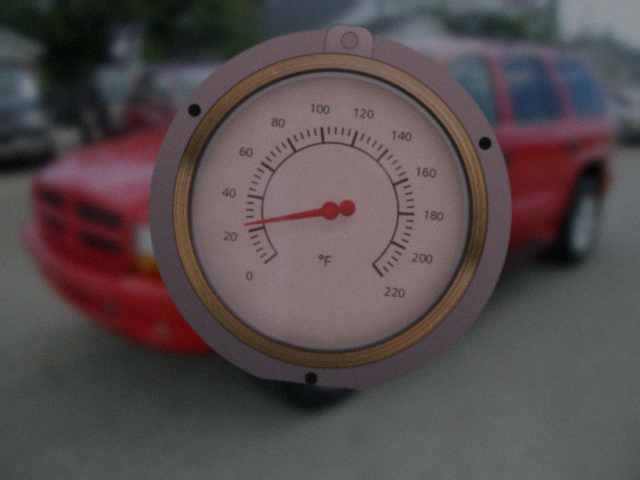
24,°F
